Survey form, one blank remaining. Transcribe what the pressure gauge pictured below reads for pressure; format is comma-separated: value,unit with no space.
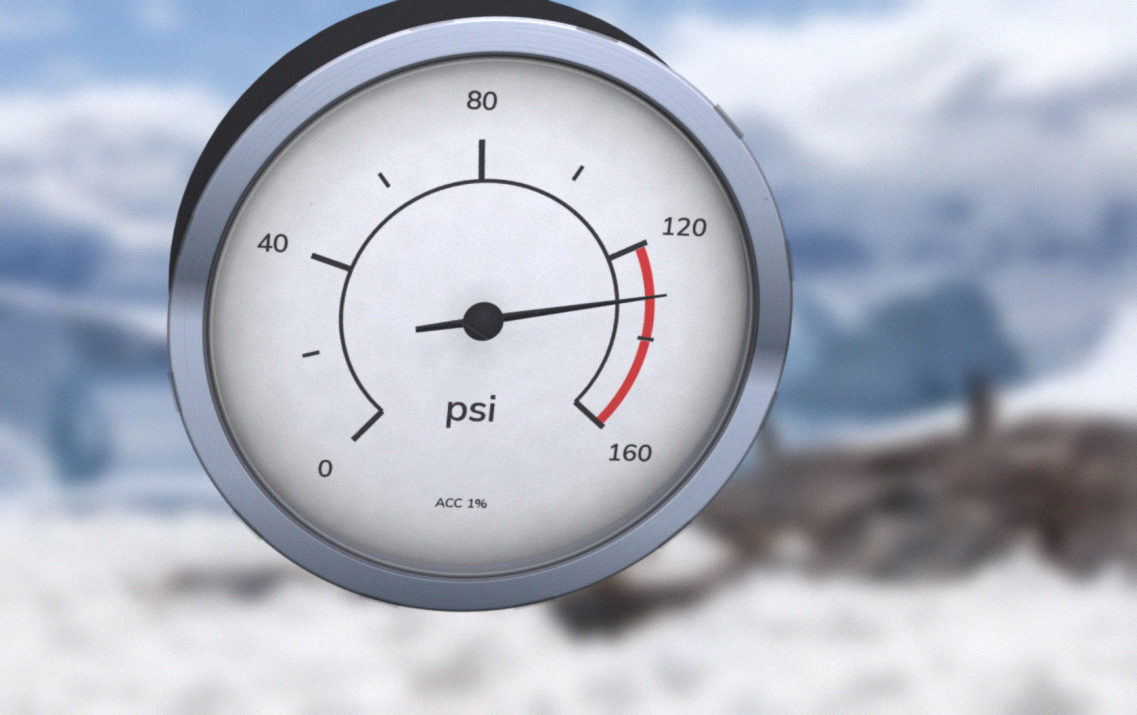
130,psi
